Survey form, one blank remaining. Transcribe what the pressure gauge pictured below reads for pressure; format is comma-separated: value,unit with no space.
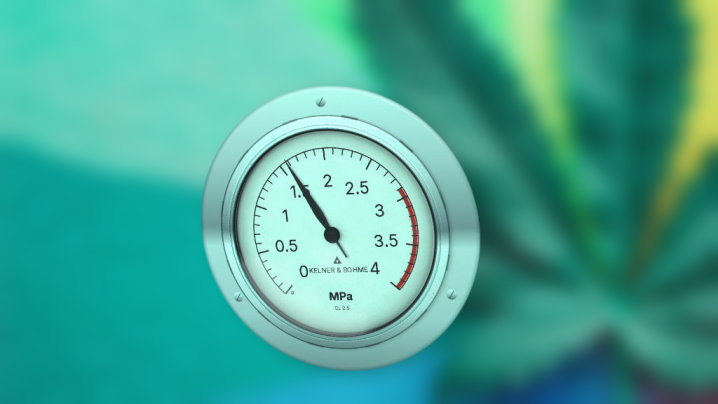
1.6,MPa
